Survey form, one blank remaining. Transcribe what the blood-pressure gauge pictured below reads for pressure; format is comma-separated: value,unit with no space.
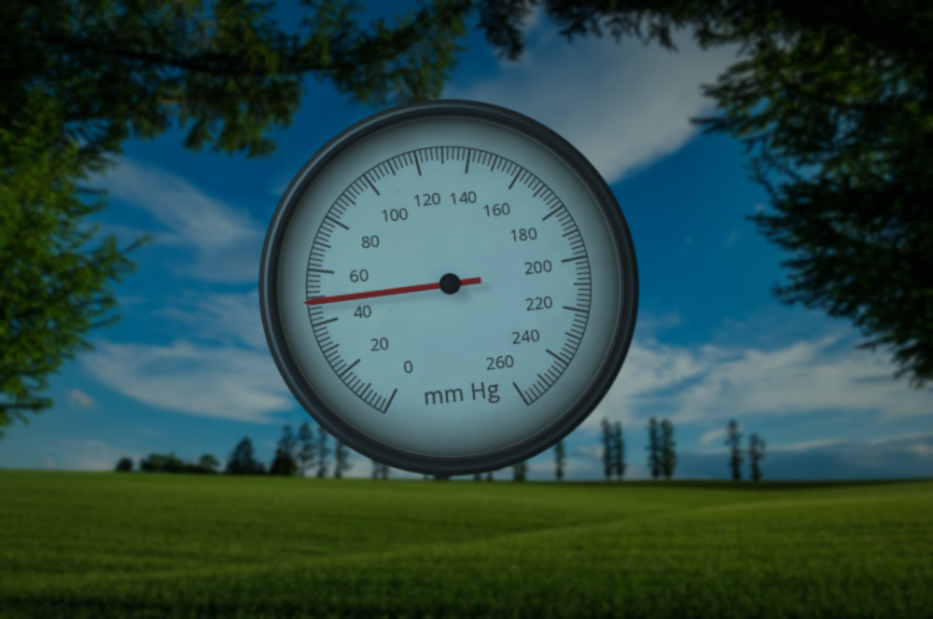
48,mmHg
